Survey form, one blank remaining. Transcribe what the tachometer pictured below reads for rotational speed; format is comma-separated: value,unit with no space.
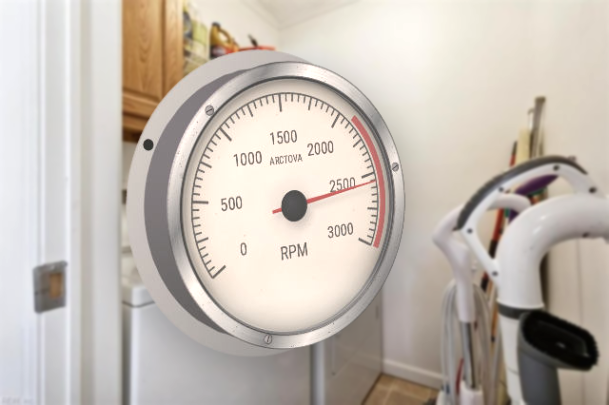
2550,rpm
